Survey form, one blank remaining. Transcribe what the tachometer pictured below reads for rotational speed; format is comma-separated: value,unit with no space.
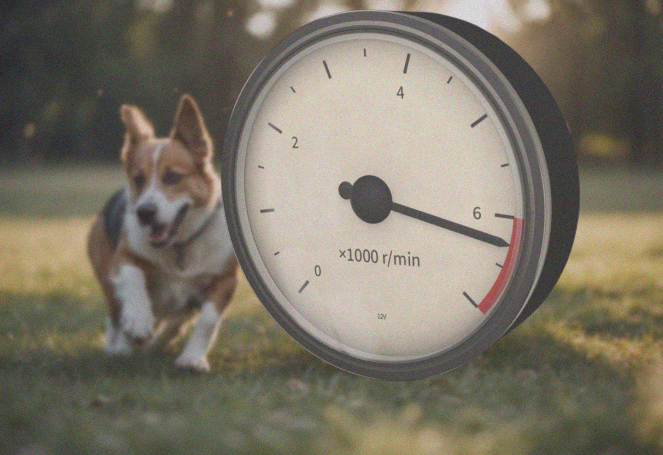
6250,rpm
